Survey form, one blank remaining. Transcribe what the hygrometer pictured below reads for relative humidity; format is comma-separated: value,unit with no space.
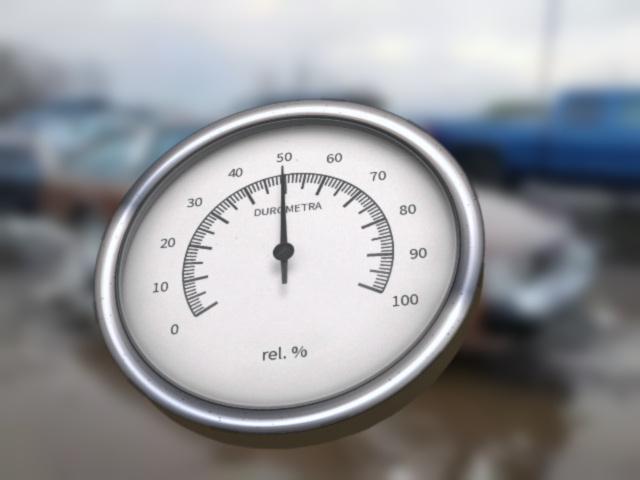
50,%
